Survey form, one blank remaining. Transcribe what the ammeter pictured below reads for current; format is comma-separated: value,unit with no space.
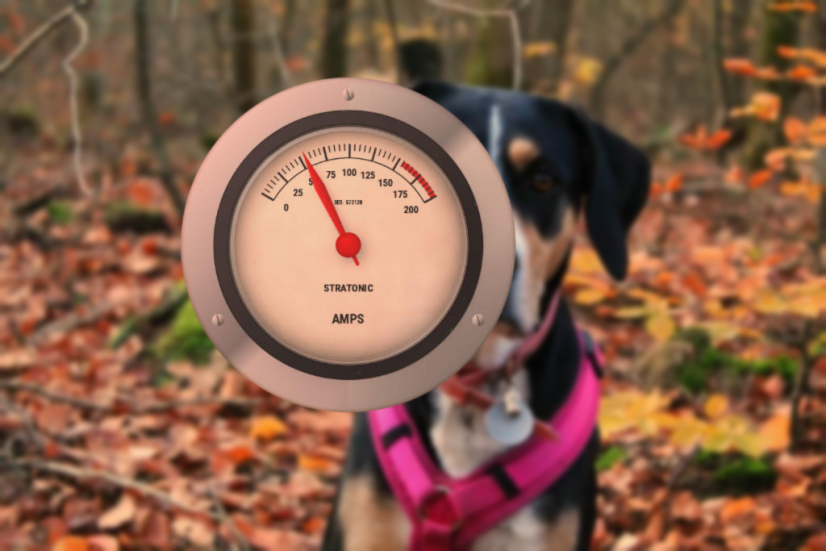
55,A
